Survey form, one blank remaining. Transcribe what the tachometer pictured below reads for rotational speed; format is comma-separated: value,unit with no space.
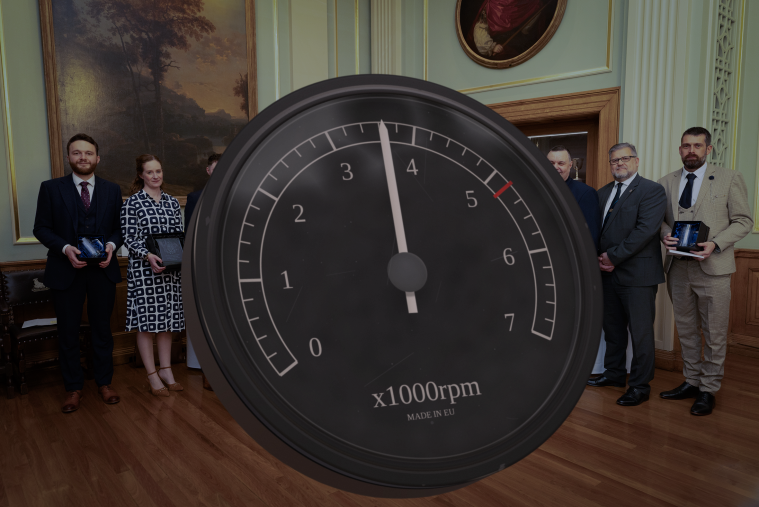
3600,rpm
